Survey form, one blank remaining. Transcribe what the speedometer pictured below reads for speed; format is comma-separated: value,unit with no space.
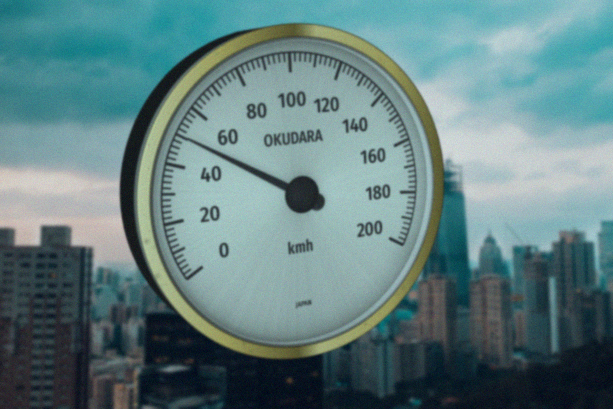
50,km/h
